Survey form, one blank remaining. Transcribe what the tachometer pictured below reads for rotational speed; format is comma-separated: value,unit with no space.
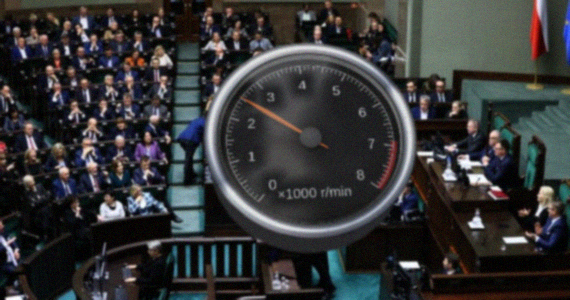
2500,rpm
